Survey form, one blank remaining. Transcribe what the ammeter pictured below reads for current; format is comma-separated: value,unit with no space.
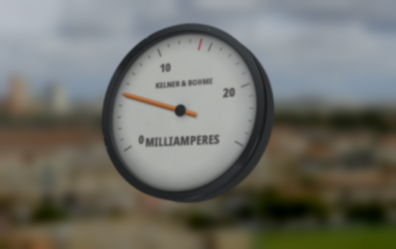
5,mA
